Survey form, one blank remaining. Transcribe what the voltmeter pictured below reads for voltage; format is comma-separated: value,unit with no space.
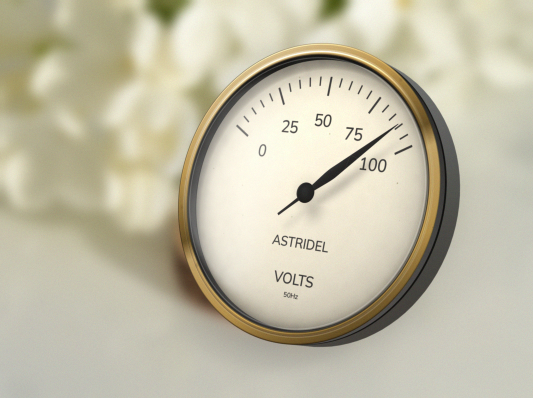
90,V
